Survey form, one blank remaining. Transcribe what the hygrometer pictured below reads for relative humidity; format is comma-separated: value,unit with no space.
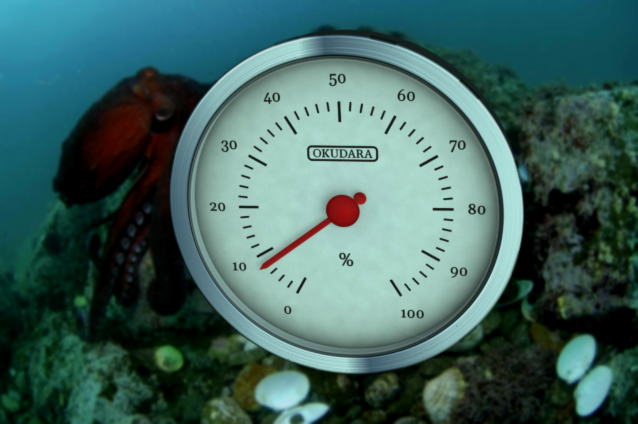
8,%
